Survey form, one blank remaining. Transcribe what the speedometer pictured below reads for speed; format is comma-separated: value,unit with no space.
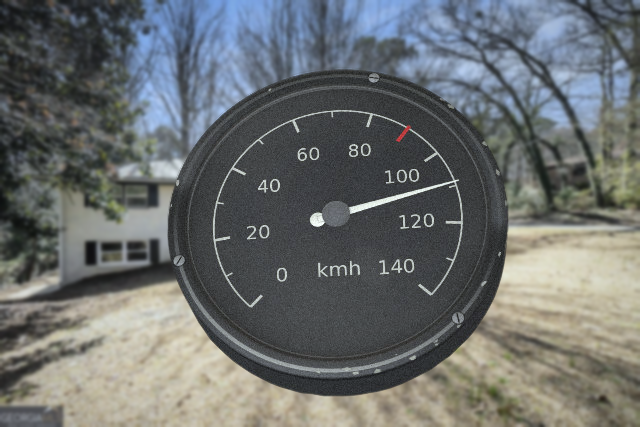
110,km/h
